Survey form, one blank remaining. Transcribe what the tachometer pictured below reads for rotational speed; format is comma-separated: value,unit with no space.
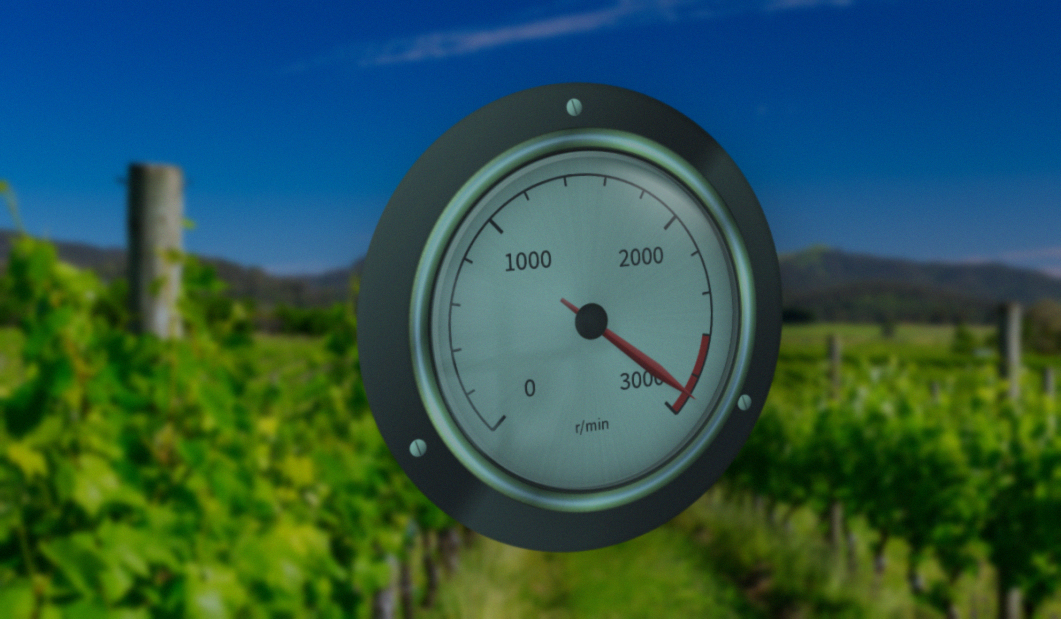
2900,rpm
